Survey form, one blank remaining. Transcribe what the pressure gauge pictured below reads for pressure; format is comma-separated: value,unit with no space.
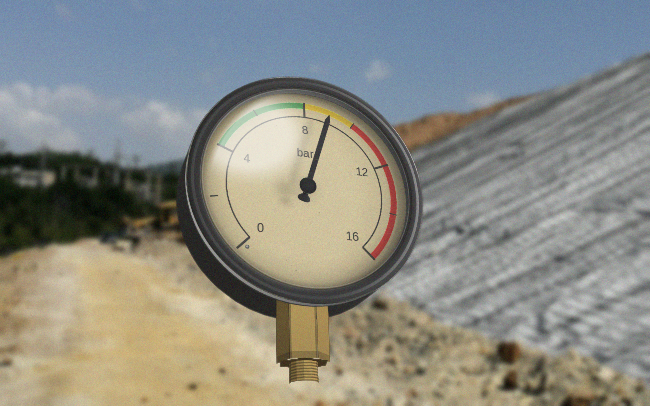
9,bar
